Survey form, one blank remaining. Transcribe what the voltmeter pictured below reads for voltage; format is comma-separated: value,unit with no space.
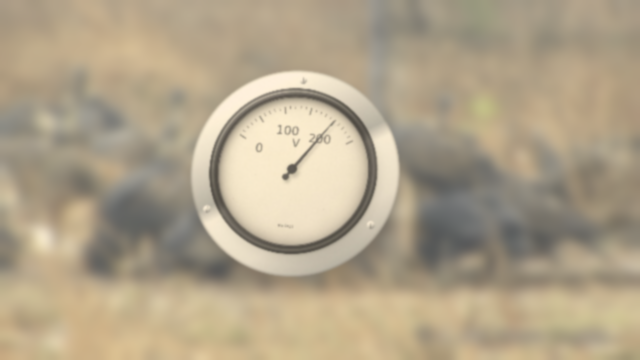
200,V
